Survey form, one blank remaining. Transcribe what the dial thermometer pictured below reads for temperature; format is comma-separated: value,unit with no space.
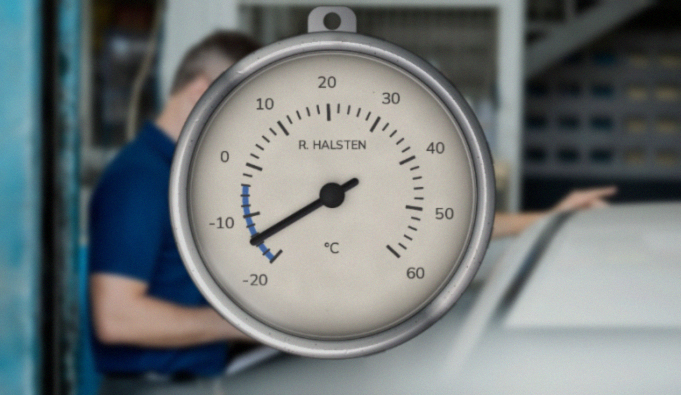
-15,°C
